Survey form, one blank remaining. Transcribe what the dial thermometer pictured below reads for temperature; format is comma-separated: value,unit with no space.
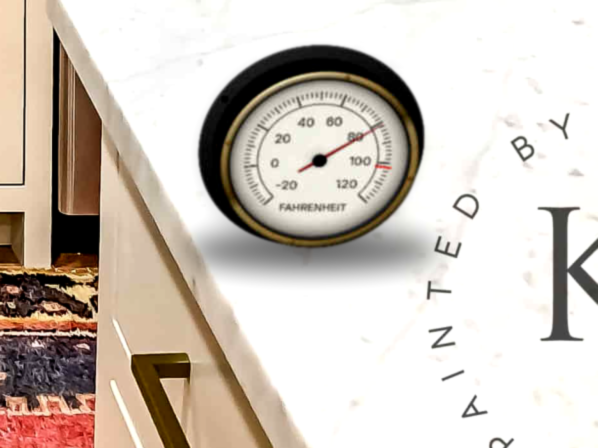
80,°F
